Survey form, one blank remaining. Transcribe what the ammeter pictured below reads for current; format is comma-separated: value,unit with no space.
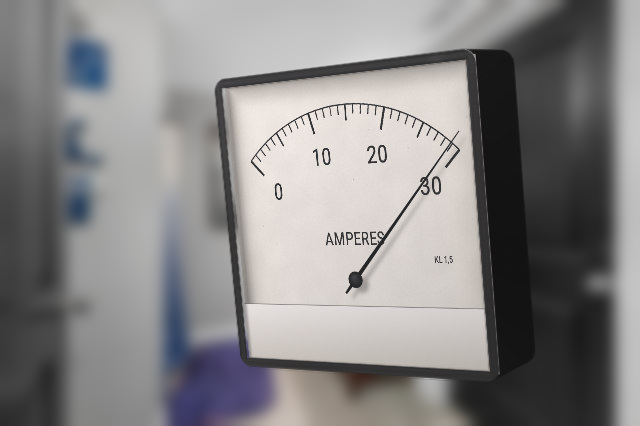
29,A
